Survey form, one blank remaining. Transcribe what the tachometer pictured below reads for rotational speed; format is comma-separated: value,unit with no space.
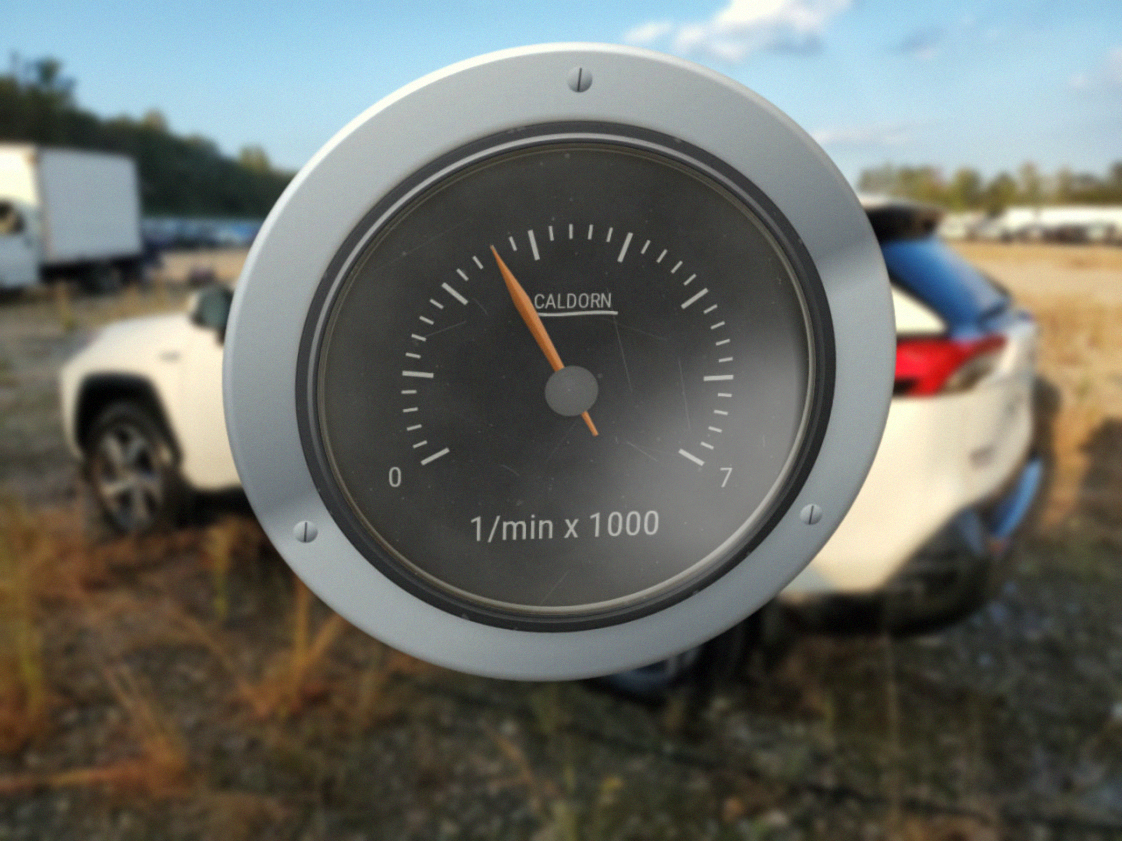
2600,rpm
